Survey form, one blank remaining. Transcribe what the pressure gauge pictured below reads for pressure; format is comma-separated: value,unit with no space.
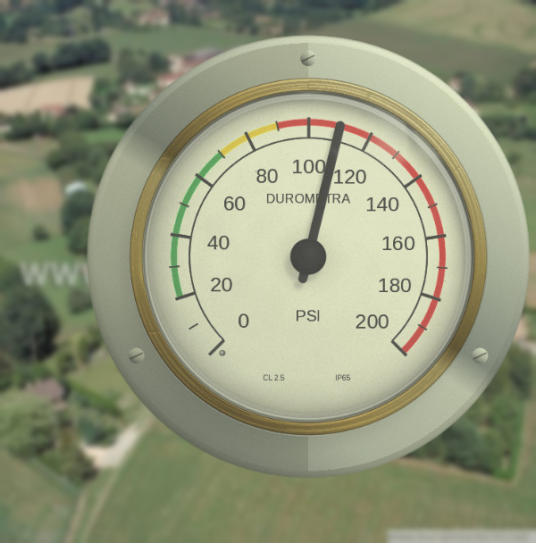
110,psi
